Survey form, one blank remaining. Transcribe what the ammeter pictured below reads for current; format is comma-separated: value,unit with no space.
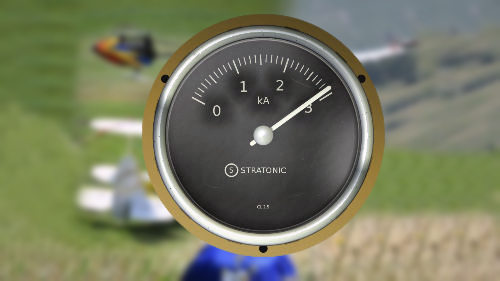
2.9,kA
